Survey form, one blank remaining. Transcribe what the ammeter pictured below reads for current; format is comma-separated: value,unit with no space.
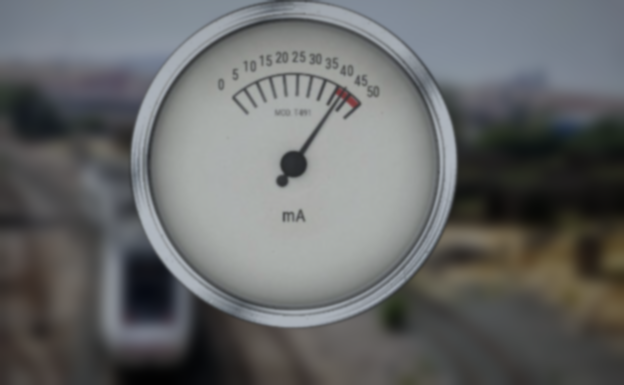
42.5,mA
